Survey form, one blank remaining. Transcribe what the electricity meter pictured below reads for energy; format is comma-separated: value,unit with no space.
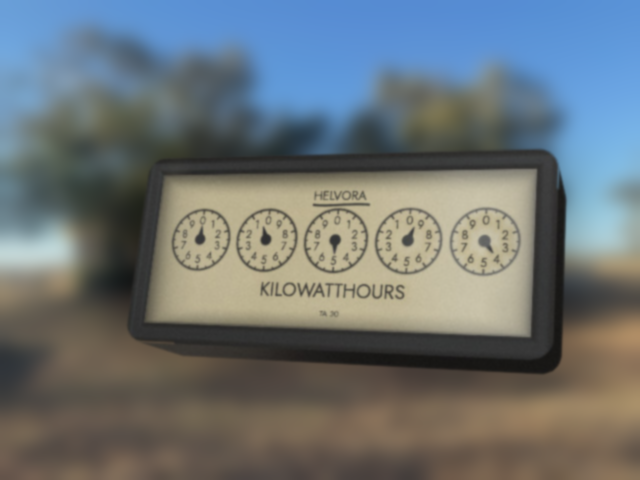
494,kWh
